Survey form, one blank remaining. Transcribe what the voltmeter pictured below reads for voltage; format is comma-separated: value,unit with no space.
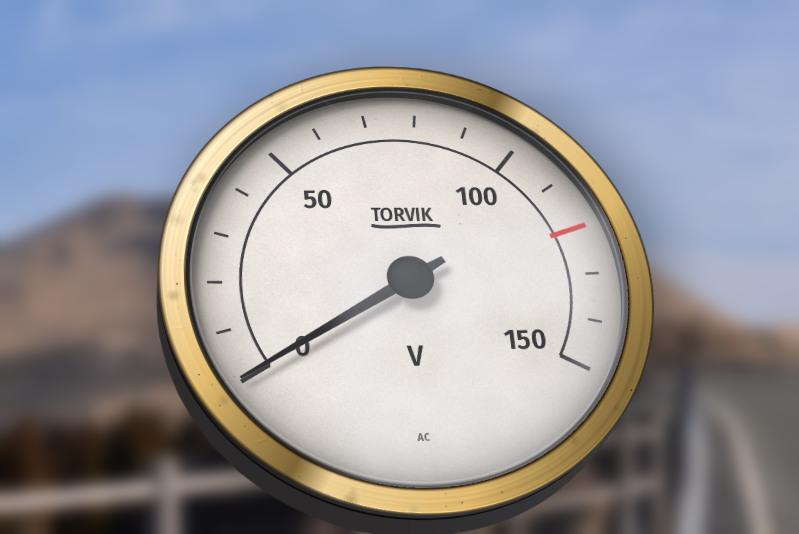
0,V
